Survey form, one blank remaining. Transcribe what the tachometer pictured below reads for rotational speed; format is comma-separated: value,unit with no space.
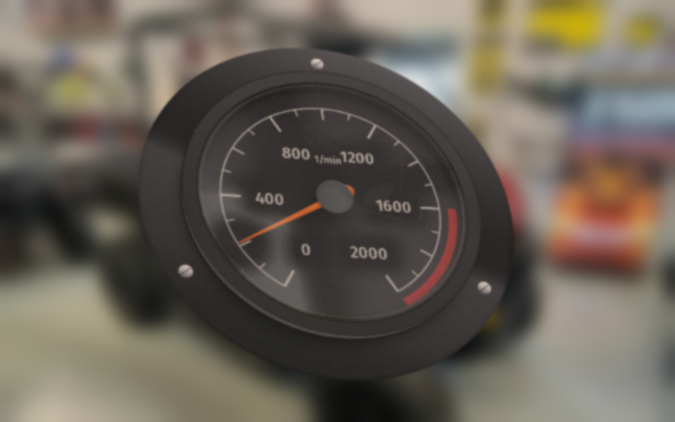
200,rpm
